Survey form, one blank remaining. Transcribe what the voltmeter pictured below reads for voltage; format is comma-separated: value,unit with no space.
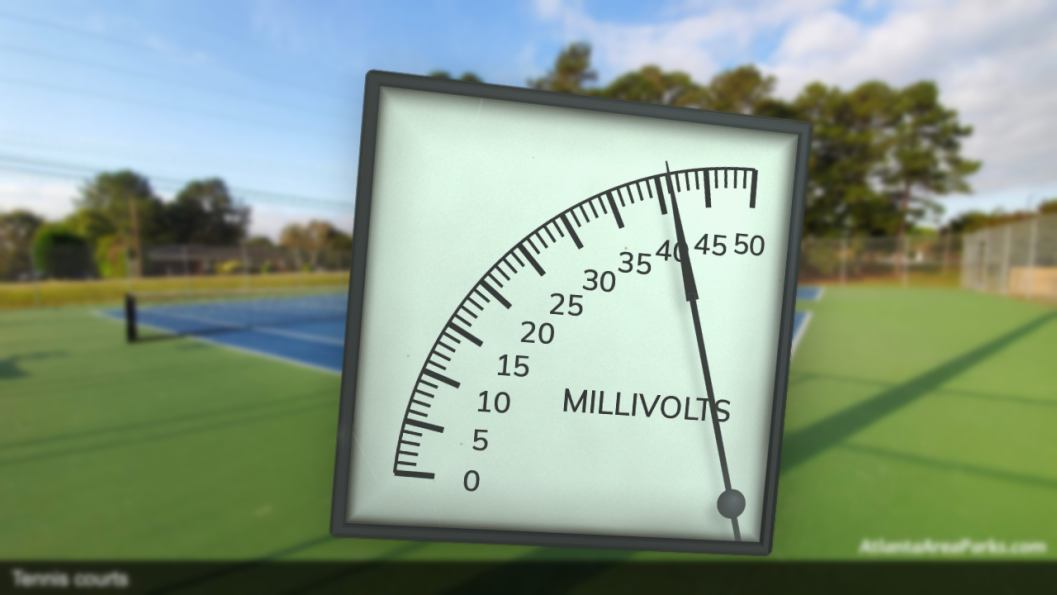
41,mV
